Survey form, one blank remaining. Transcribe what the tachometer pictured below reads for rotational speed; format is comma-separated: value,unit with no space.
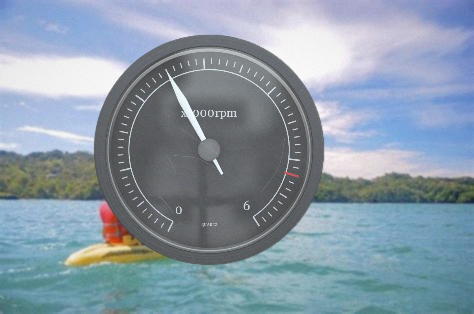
2500,rpm
